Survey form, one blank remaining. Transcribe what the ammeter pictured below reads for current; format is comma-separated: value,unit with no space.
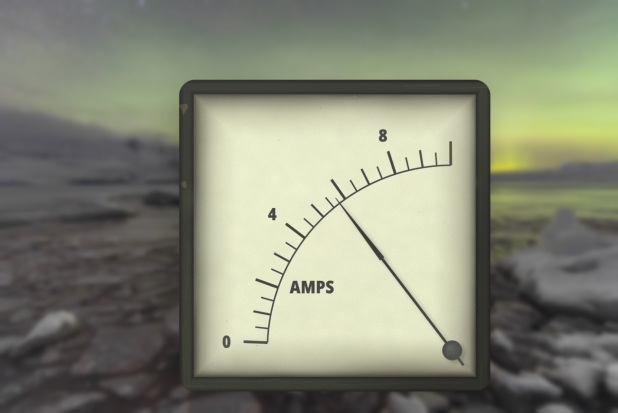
5.75,A
